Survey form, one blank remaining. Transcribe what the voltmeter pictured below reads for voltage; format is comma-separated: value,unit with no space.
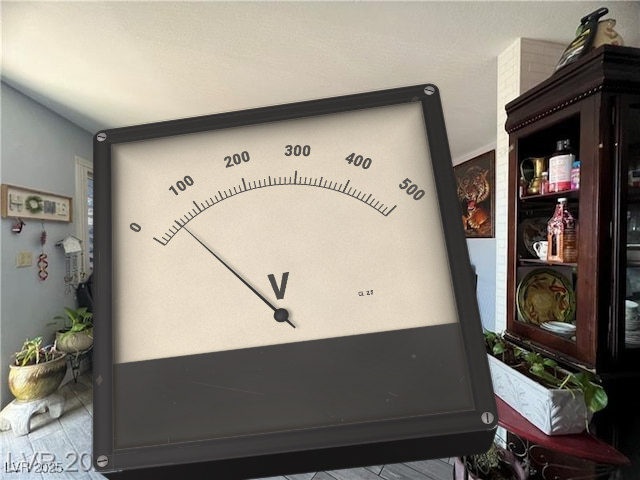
50,V
